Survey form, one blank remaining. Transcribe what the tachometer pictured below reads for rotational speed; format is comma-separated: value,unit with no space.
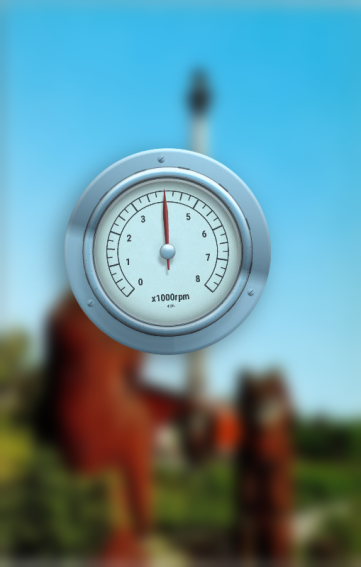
4000,rpm
